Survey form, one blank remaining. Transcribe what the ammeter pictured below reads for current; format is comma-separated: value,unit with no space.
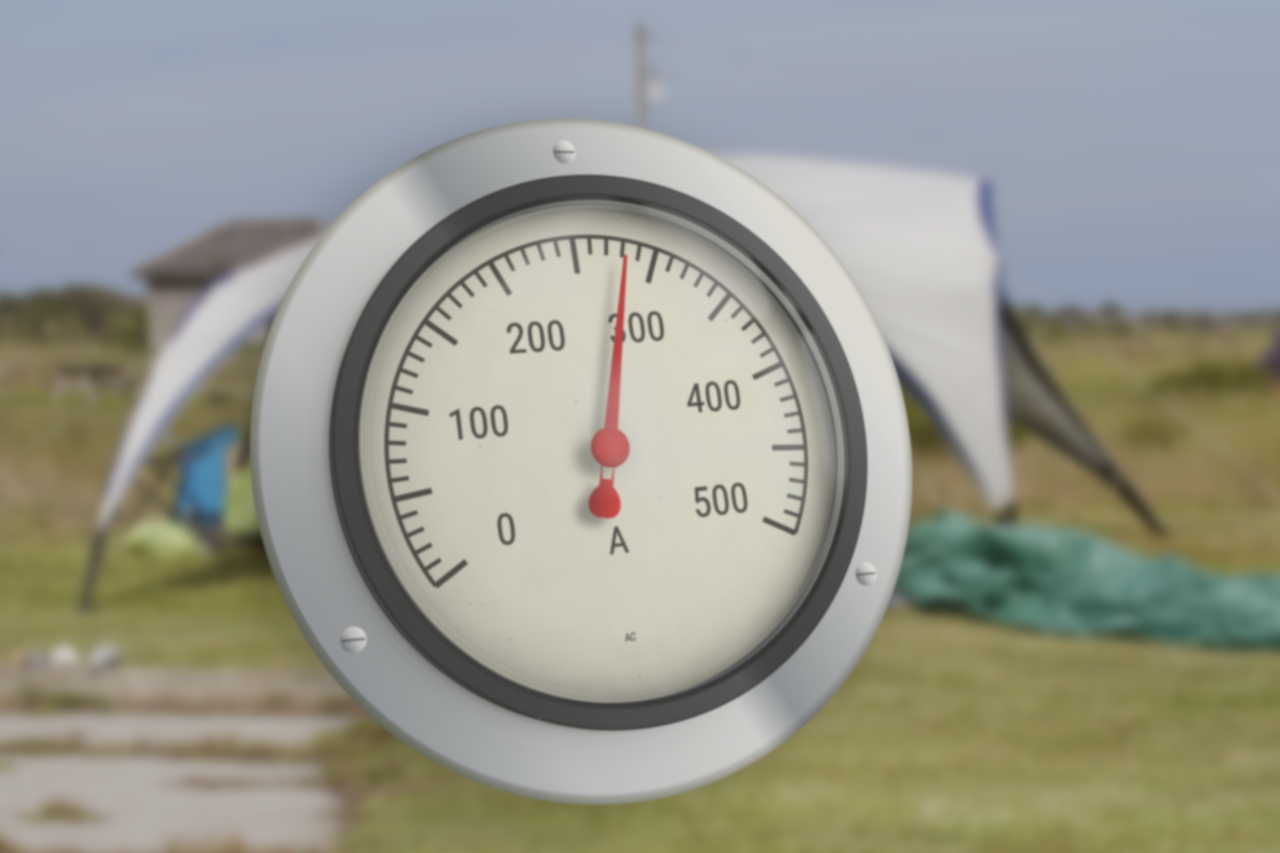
280,A
